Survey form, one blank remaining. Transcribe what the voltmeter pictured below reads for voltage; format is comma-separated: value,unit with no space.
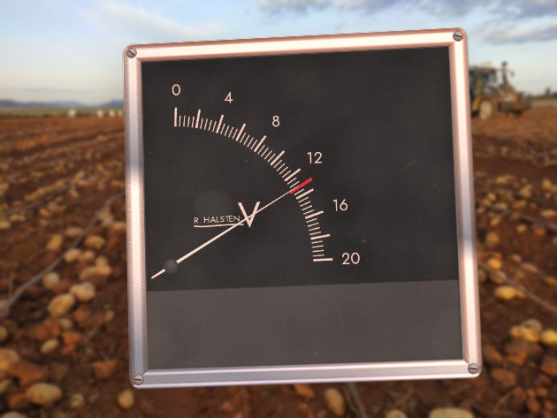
13.2,V
